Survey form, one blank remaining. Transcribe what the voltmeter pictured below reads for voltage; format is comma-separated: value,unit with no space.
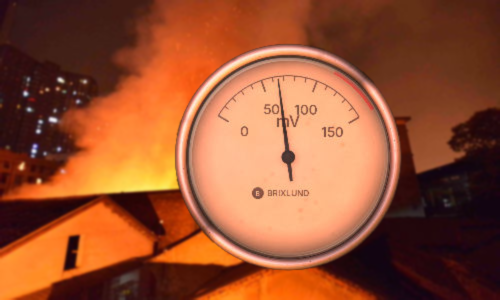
65,mV
